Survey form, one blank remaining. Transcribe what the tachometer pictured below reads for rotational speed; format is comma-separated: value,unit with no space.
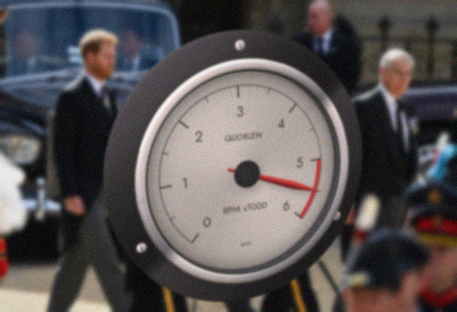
5500,rpm
